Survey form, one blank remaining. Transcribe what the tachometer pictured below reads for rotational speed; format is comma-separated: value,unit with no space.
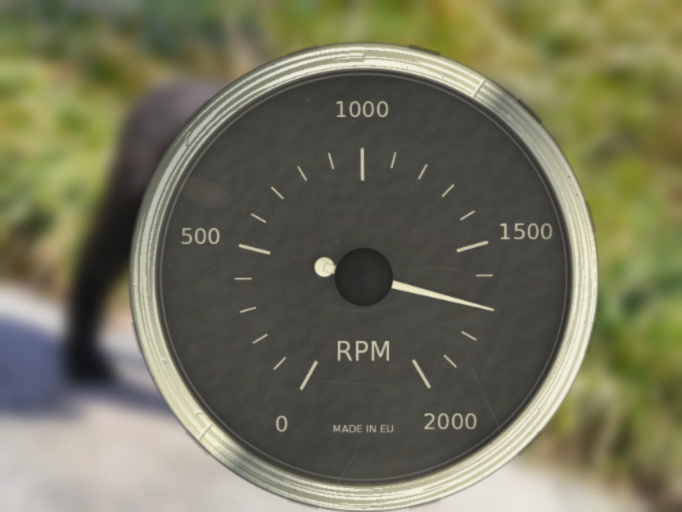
1700,rpm
